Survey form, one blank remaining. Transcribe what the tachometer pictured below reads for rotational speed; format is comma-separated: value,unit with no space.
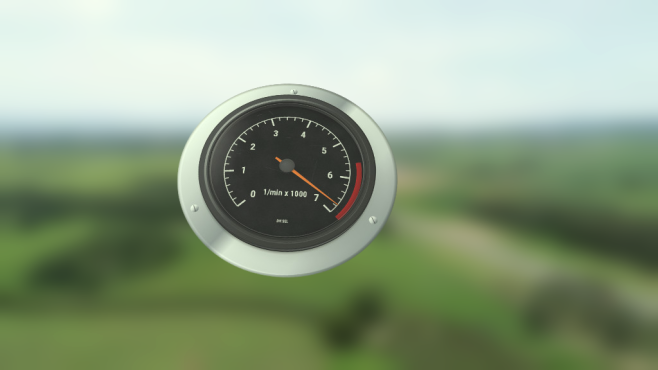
6800,rpm
